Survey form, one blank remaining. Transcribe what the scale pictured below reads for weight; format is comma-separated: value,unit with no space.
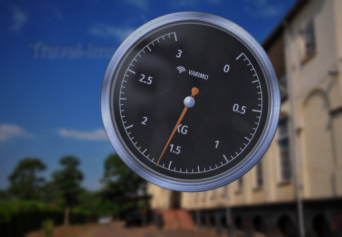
1.6,kg
